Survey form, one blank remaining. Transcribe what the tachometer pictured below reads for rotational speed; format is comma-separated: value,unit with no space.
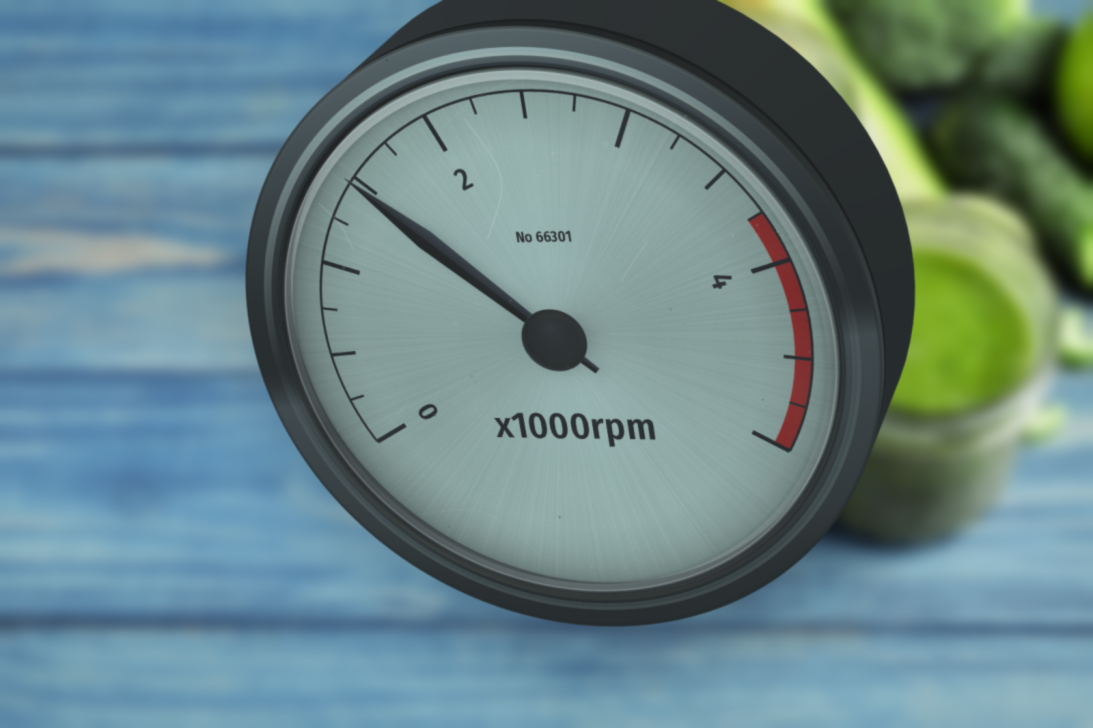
1500,rpm
